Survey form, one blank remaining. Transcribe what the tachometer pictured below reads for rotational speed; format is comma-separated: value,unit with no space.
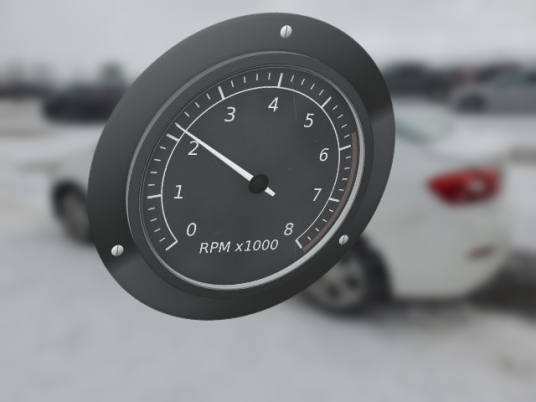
2200,rpm
